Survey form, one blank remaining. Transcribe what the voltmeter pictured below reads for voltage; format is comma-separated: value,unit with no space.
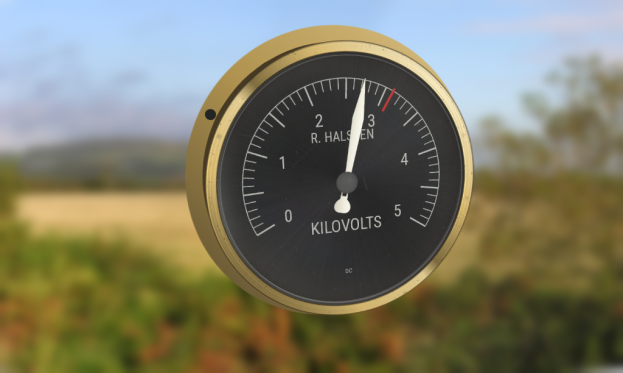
2.7,kV
